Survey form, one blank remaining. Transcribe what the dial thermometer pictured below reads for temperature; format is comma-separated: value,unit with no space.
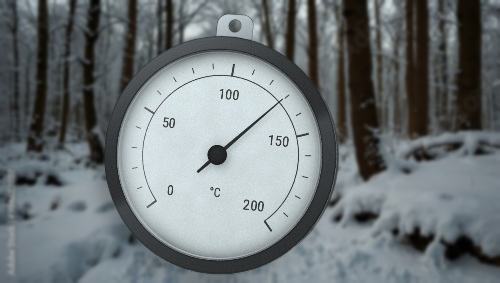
130,°C
